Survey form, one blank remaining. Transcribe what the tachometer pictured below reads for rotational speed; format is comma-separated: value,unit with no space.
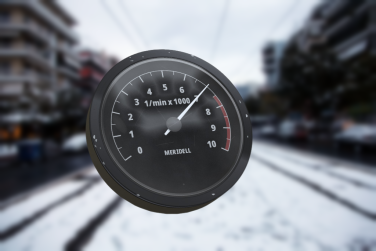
7000,rpm
